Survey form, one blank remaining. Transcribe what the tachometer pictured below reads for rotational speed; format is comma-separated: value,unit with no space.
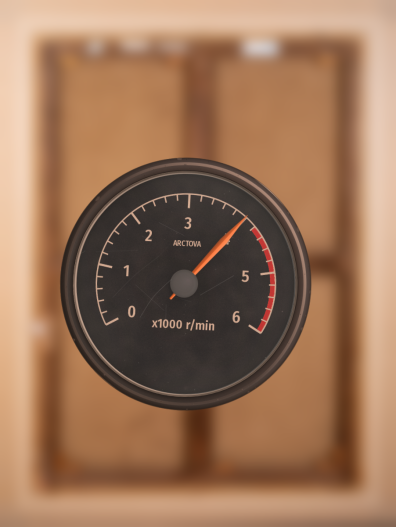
4000,rpm
